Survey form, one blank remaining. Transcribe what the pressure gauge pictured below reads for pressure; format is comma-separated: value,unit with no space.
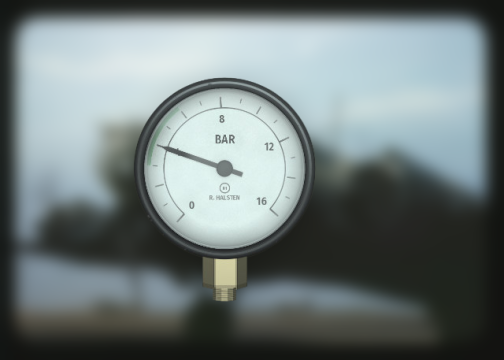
4,bar
